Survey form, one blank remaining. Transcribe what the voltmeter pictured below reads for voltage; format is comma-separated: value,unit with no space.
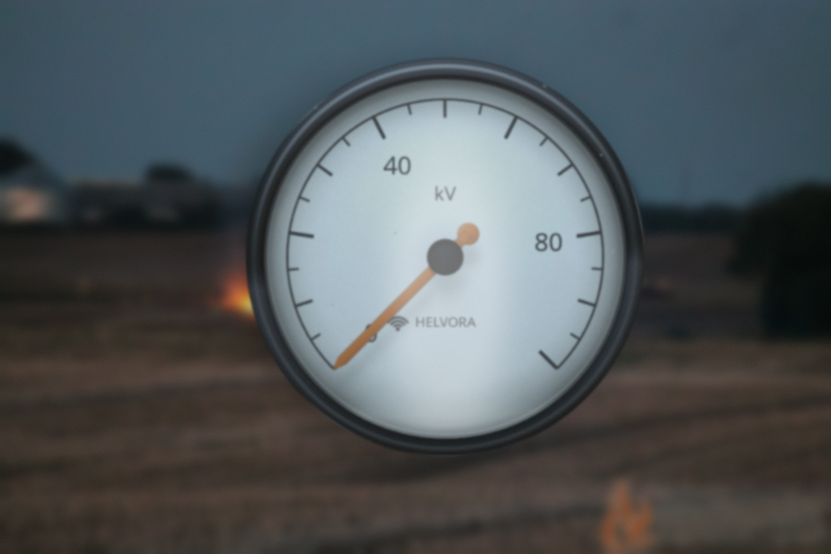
0,kV
